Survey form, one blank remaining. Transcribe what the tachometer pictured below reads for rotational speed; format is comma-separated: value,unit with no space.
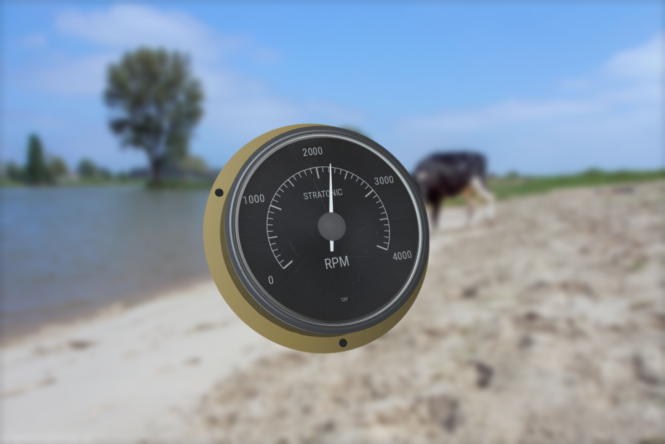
2200,rpm
